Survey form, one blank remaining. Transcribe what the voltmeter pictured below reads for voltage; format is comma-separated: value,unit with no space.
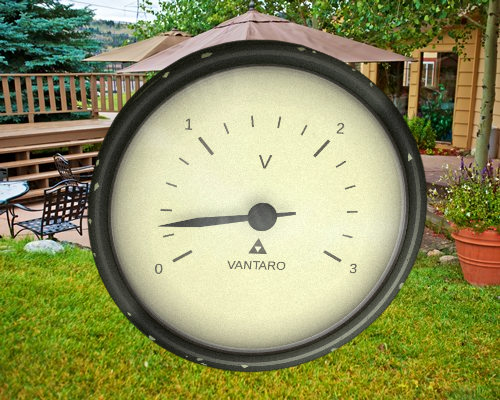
0.3,V
